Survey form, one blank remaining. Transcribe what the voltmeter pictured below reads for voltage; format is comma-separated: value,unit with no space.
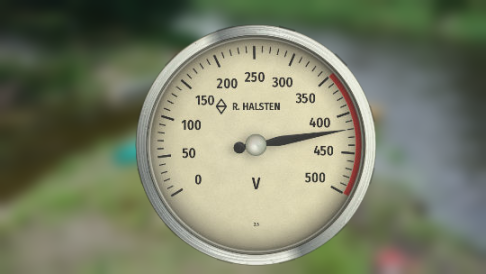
420,V
